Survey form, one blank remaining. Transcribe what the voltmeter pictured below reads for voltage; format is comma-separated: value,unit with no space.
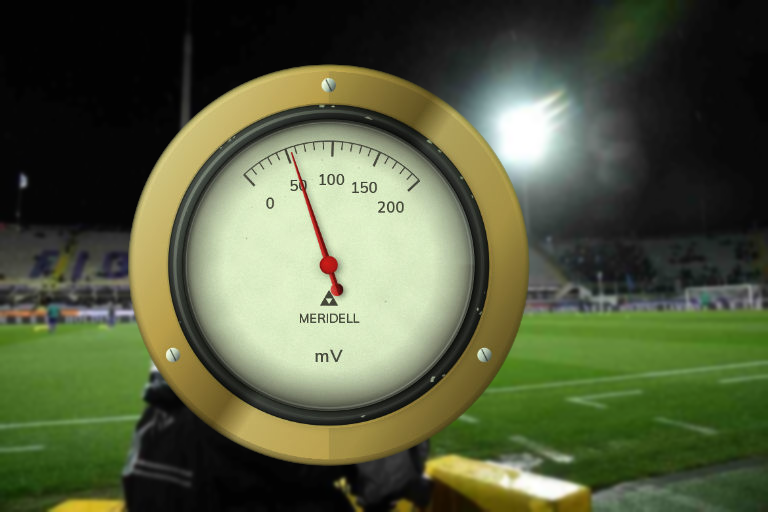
55,mV
